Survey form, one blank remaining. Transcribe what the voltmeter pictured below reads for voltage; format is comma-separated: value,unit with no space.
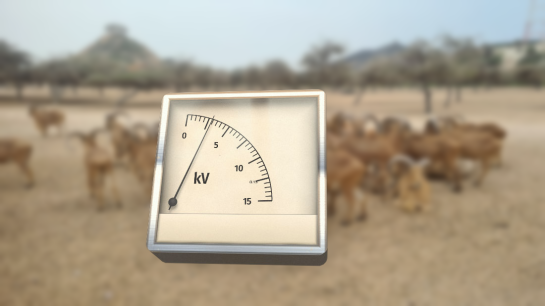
3,kV
